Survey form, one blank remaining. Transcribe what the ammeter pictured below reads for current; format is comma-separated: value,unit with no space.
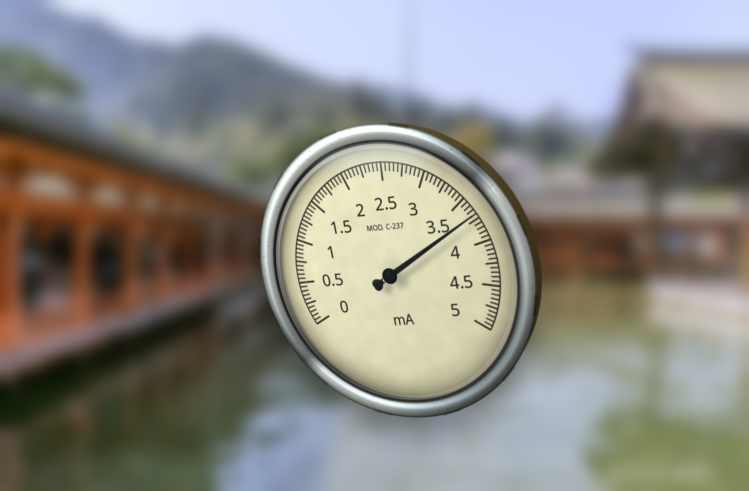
3.7,mA
